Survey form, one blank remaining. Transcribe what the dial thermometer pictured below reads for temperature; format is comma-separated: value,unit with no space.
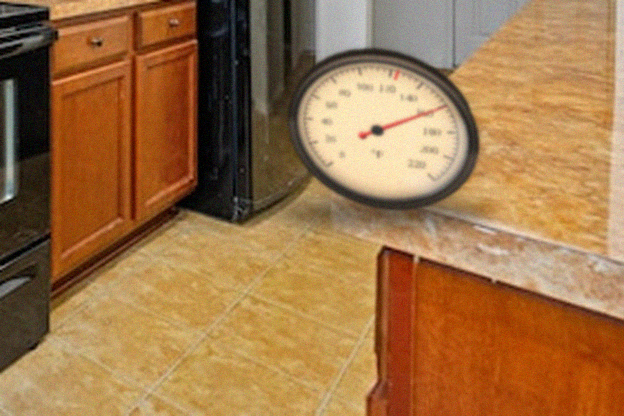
160,°F
